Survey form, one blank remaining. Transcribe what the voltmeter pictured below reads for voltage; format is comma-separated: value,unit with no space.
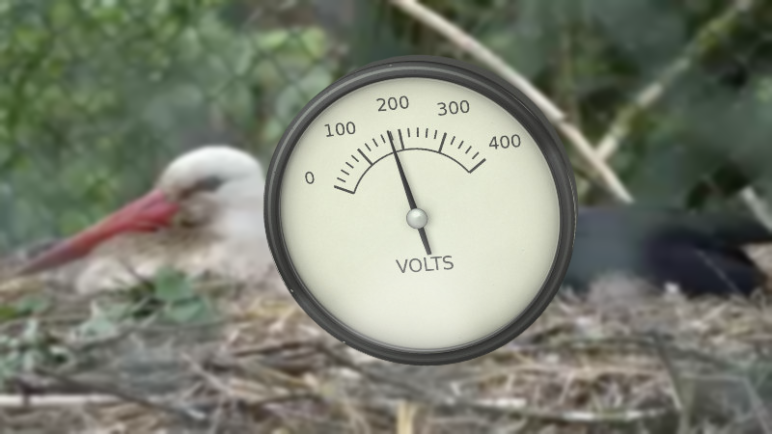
180,V
